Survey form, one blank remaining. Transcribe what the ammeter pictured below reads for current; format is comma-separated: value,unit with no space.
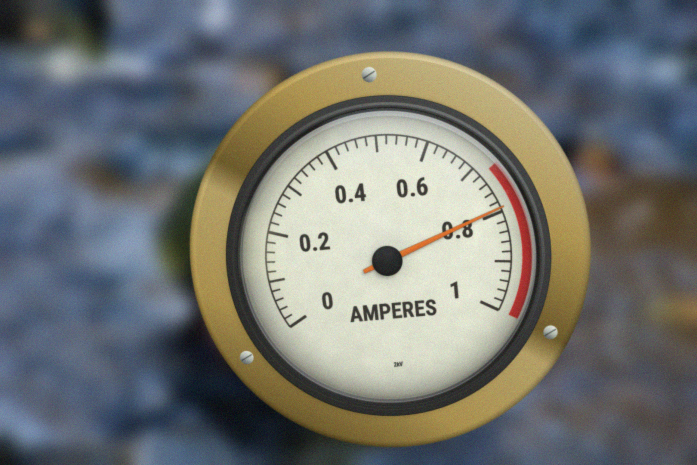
0.79,A
